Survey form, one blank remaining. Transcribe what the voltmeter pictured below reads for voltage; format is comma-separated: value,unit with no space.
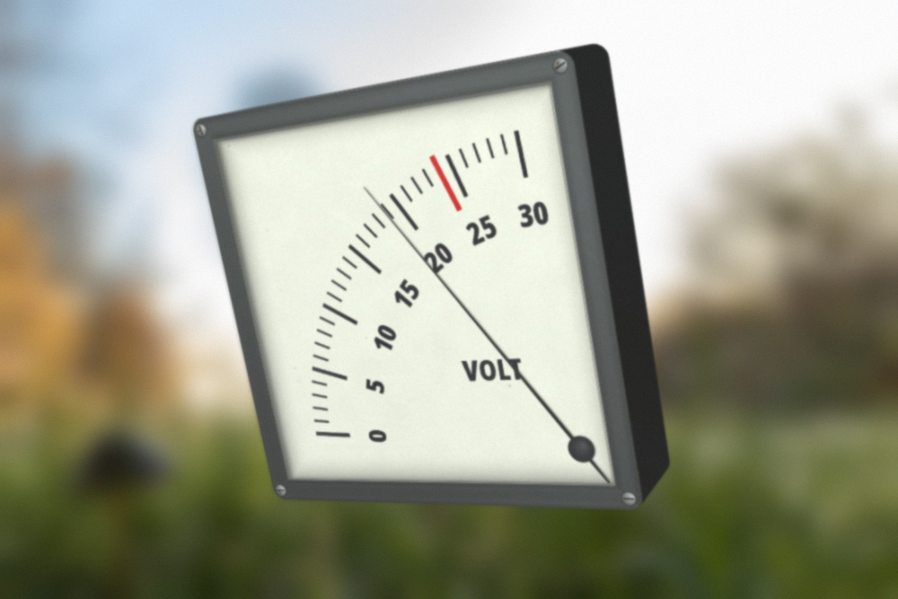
19,V
